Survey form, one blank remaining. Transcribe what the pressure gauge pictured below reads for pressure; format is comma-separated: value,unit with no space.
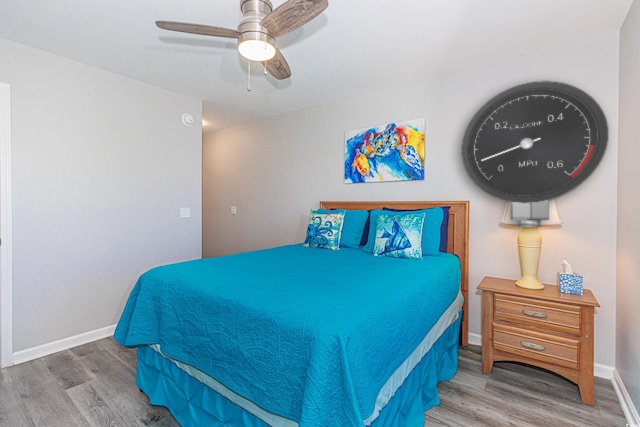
0.06,MPa
